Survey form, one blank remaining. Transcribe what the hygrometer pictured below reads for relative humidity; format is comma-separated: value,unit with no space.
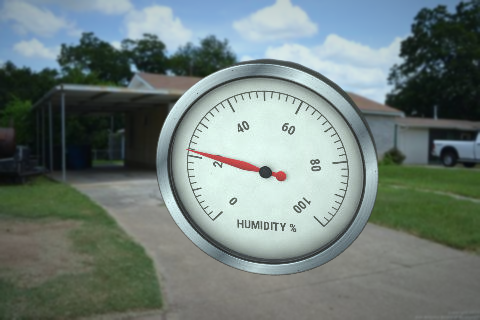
22,%
